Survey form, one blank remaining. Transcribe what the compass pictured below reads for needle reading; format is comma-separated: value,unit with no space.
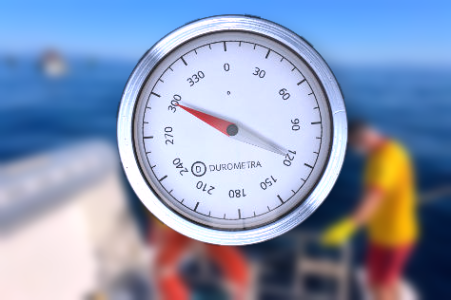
300,°
